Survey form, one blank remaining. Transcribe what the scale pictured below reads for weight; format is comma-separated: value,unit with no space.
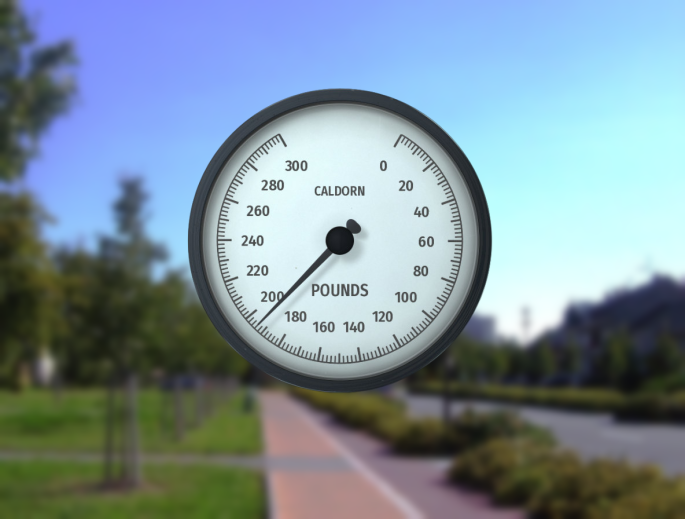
194,lb
